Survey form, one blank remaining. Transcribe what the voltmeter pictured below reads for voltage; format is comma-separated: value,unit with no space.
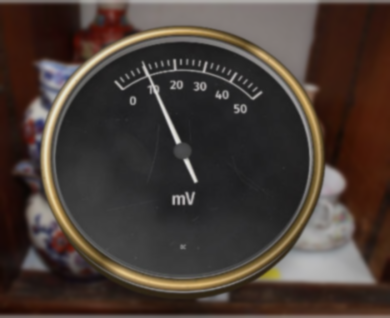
10,mV
